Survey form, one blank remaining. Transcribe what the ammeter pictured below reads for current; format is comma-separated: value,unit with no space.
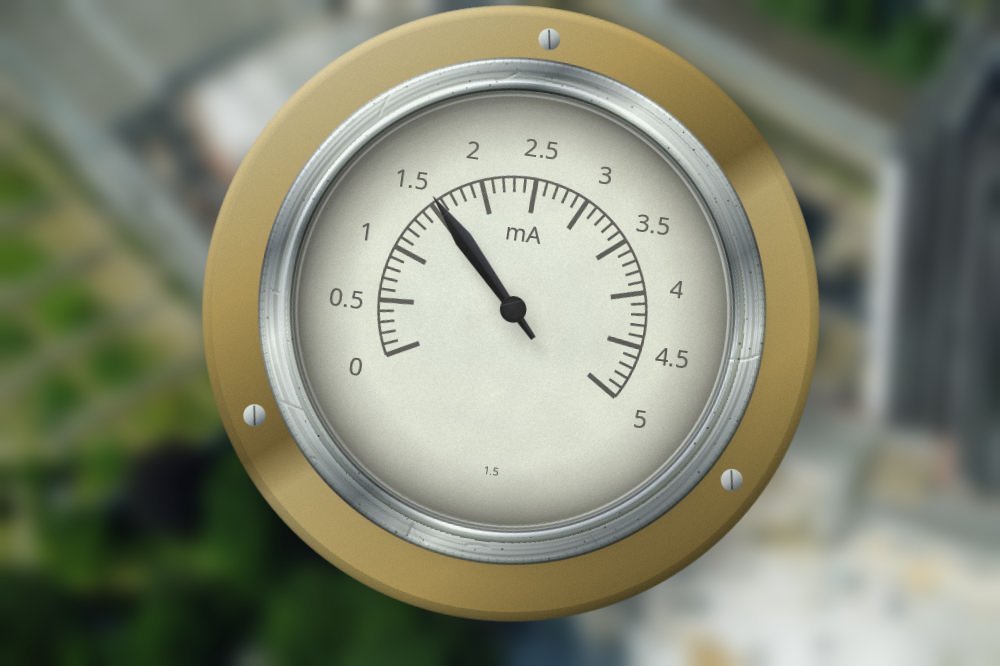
1.55,mA
